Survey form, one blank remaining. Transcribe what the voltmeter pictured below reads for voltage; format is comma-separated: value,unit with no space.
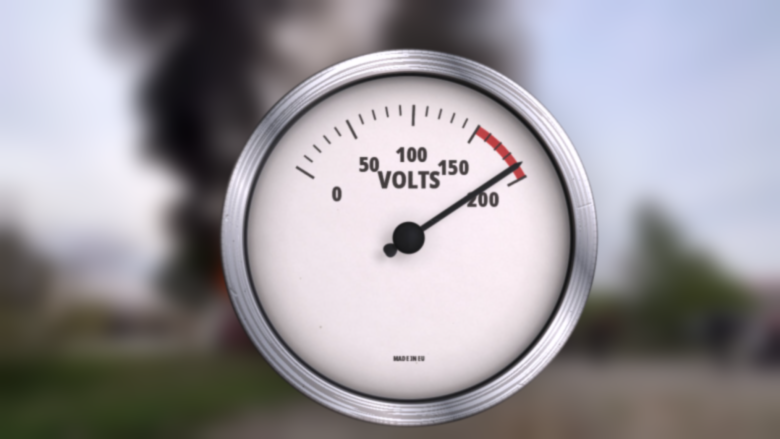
190,V
